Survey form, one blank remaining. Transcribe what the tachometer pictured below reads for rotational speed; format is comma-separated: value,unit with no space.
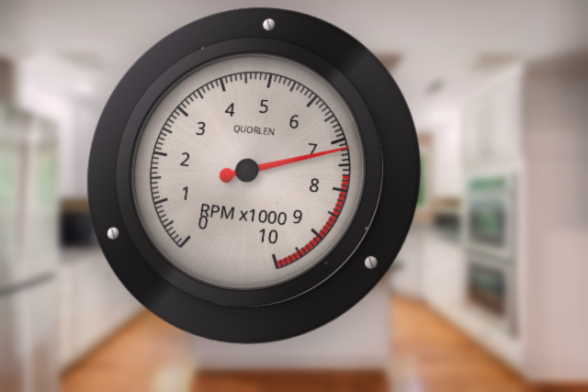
7200,rpm
